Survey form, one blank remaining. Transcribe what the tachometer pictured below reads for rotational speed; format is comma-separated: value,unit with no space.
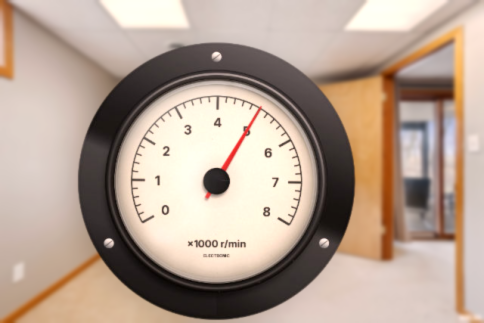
5000,rpm
